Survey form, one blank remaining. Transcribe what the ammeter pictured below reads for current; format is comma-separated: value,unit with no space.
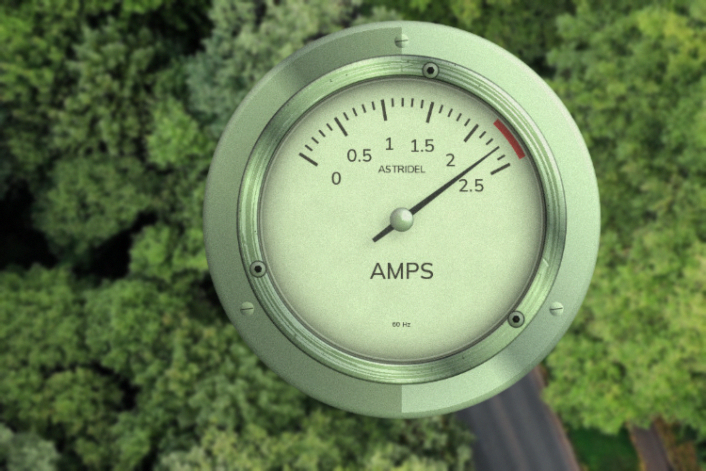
2.3,A
